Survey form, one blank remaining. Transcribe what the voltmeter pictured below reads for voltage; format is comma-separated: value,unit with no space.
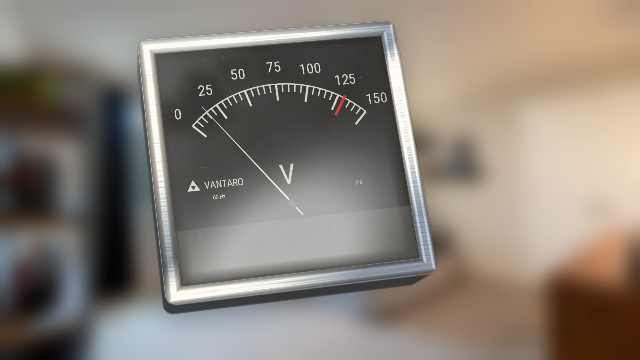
15,V
